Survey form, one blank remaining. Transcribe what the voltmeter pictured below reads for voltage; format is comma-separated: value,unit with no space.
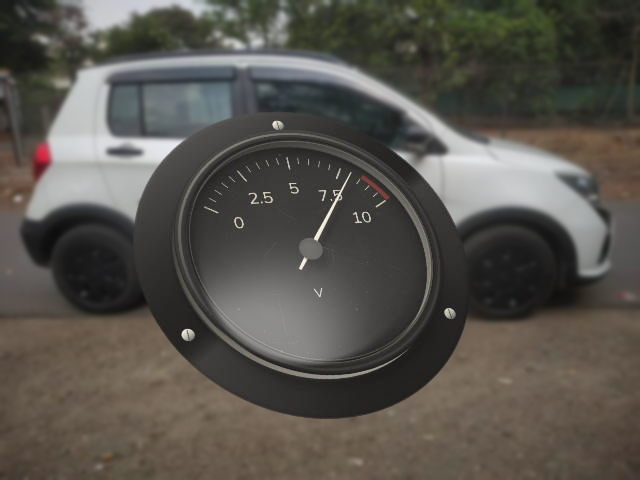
8,V
